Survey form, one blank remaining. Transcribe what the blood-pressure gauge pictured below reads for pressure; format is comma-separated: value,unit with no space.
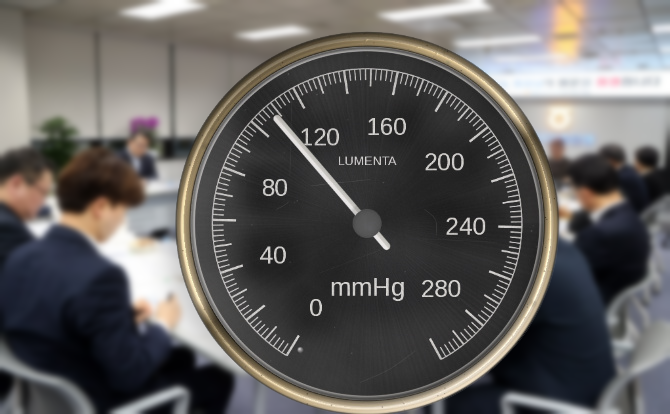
108,mmHg
